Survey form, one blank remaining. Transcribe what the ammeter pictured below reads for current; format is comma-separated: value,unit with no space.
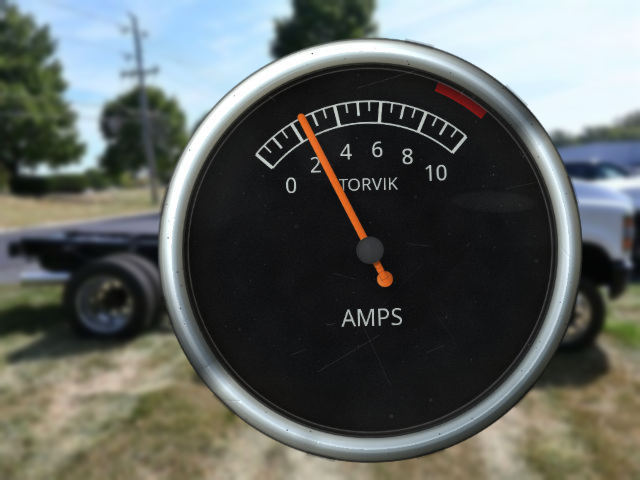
2.5,A
